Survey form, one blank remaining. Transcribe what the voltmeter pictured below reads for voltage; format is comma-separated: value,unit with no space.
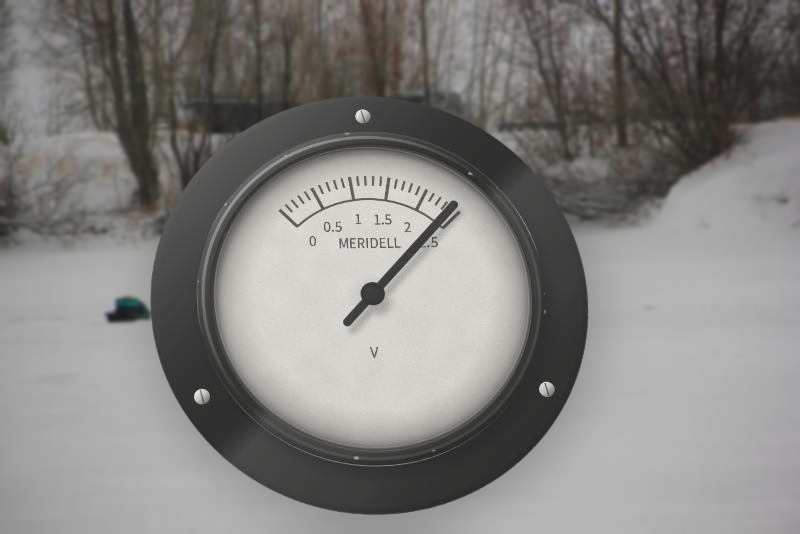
2.4,V
